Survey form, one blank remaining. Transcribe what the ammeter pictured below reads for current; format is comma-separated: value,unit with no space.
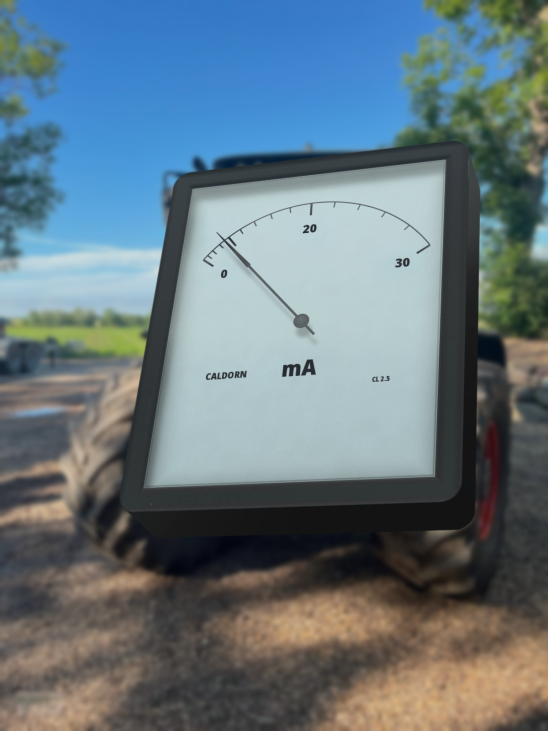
9,mA
